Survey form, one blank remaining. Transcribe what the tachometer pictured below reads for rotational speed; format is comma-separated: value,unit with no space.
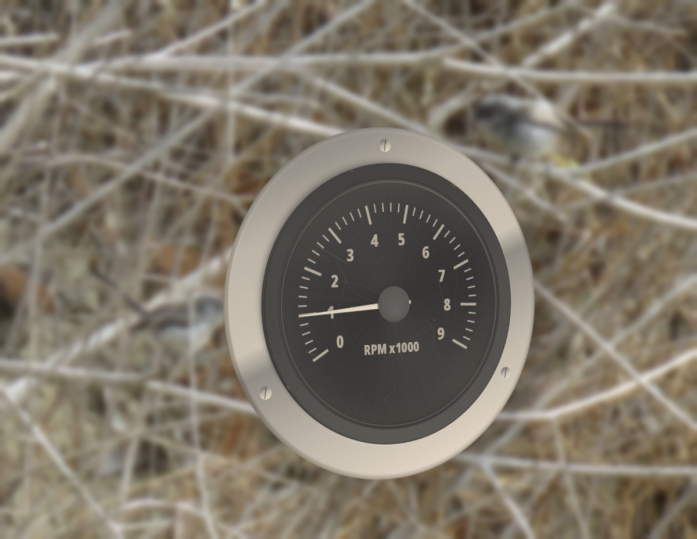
1000,rpm
